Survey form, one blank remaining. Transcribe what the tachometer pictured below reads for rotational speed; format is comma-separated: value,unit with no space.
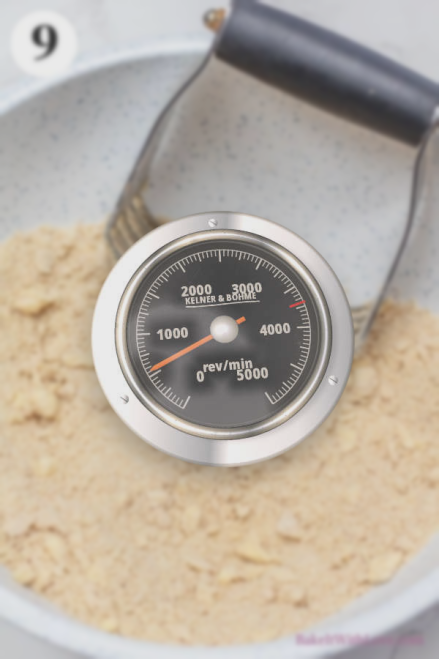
550,rpm
